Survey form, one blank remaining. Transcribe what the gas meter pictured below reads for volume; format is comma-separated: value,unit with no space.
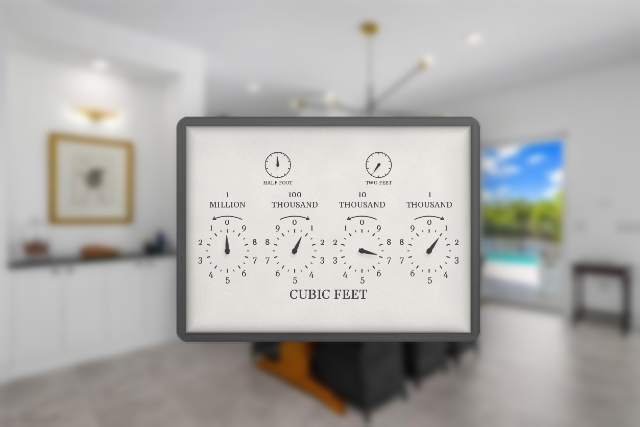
7100,ft³
